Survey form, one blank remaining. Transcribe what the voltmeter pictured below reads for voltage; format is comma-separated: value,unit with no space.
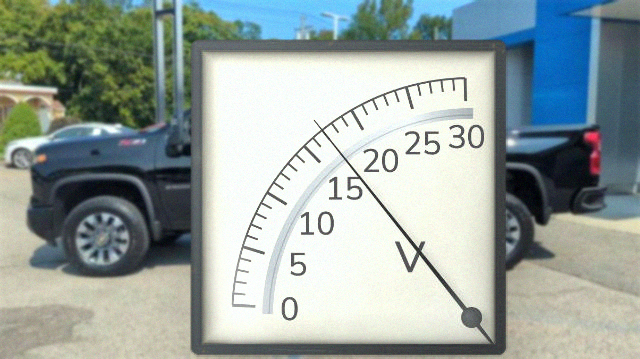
17,V
